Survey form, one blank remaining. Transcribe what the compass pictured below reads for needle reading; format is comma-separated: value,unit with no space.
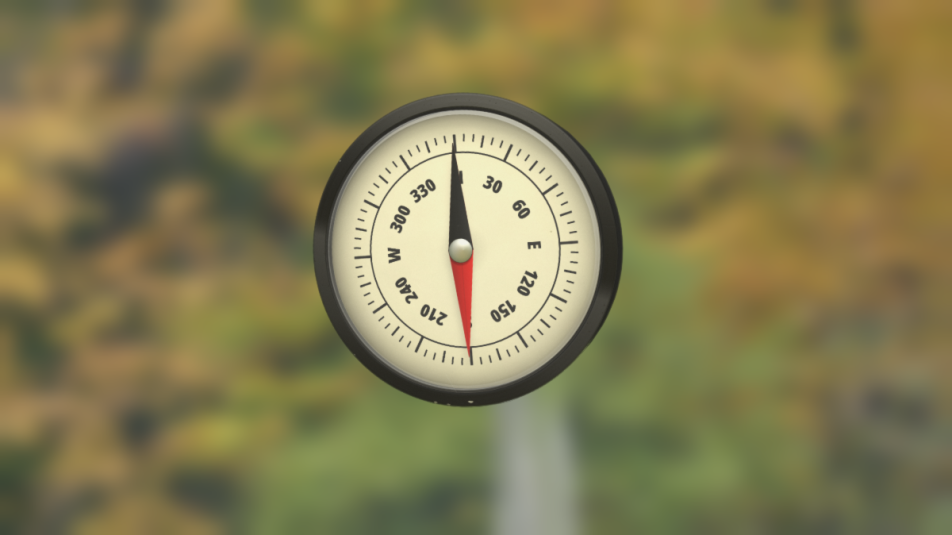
180,°
